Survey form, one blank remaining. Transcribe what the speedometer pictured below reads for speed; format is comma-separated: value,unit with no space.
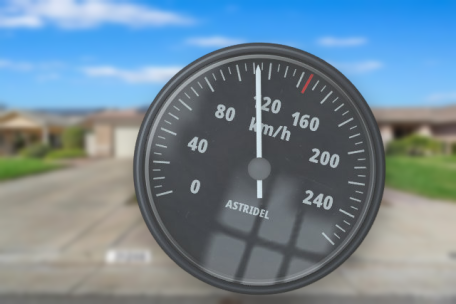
112.5,km/h
